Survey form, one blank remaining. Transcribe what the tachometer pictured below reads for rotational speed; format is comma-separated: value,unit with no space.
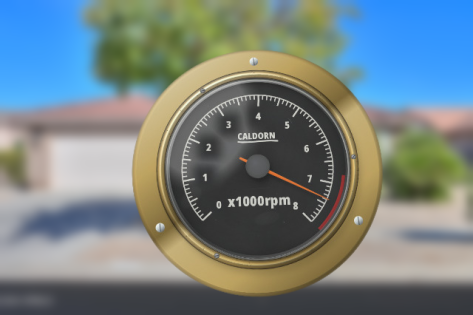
7400,rpm
